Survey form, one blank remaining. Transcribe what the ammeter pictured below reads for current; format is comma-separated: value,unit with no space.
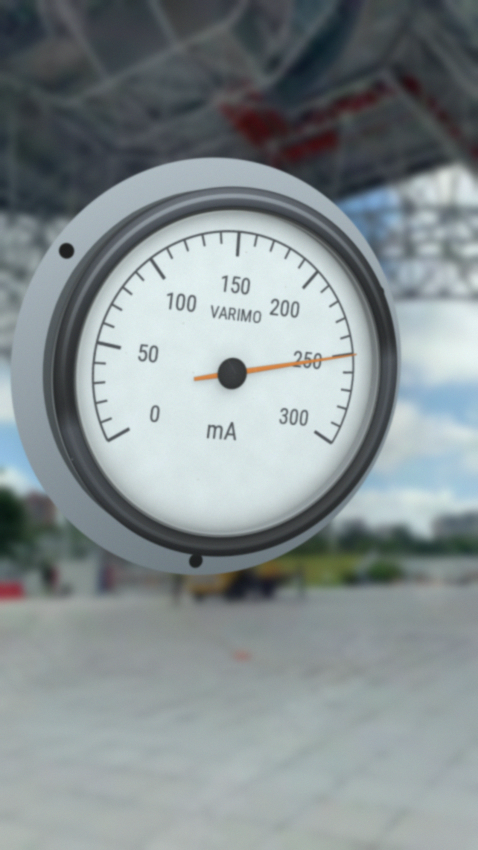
250,mA
